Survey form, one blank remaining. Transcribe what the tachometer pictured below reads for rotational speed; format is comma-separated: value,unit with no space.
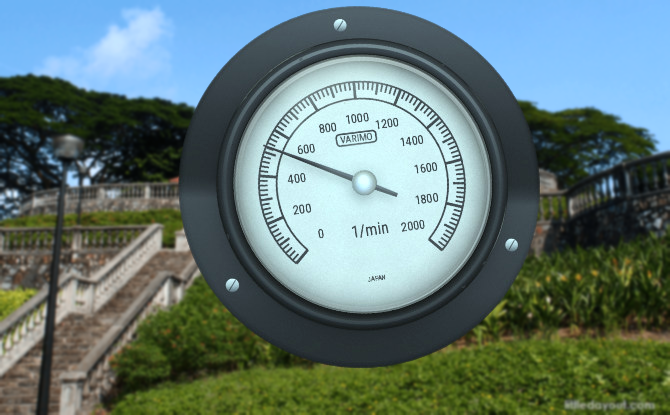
520,rpm
